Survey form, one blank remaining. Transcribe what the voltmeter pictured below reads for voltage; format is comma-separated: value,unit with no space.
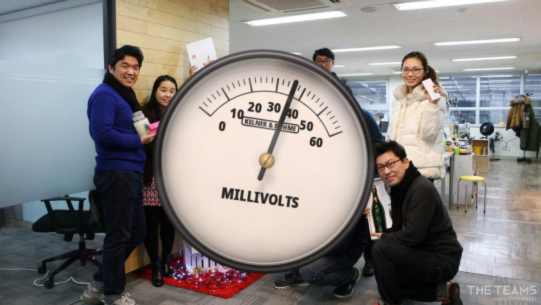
36,mV
